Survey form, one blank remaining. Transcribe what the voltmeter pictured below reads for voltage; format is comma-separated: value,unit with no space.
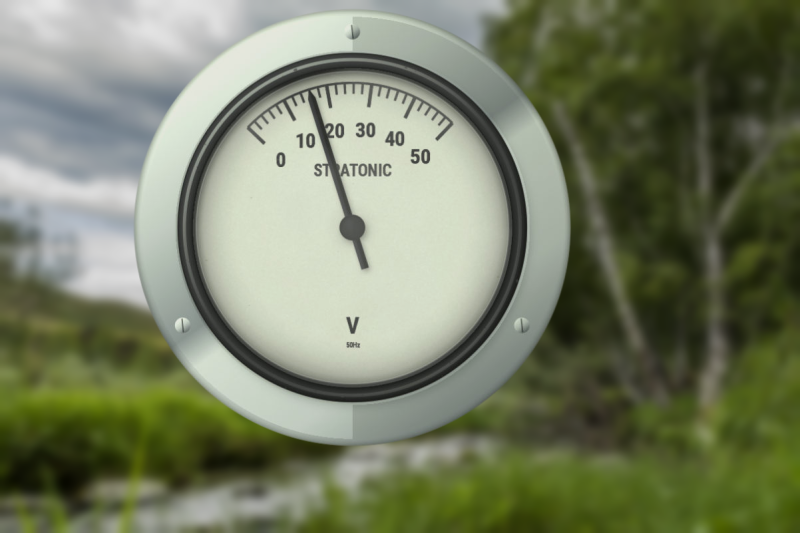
16,V
